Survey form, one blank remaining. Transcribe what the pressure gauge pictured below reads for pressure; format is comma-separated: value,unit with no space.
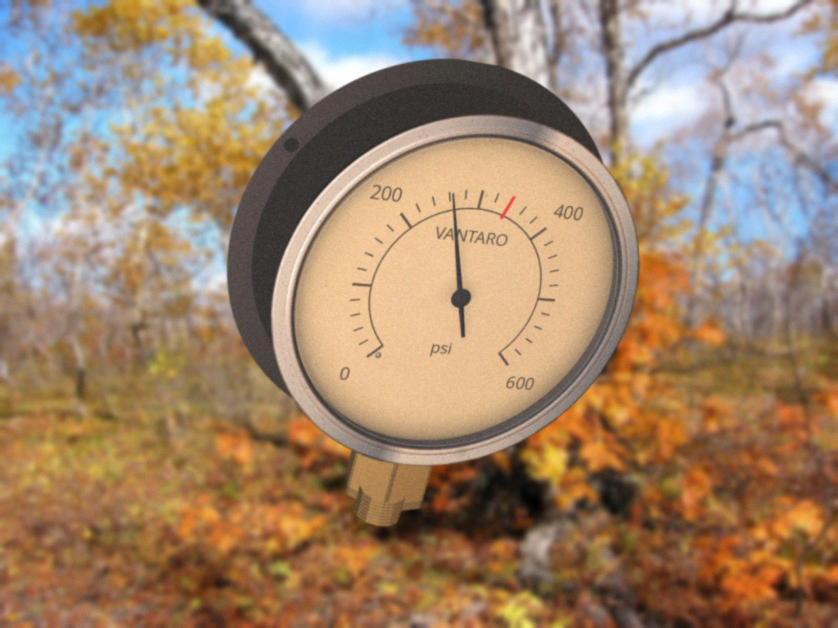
260,psi
